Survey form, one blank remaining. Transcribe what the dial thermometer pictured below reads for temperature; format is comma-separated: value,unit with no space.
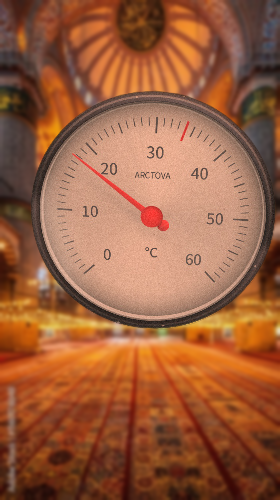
18,°C
